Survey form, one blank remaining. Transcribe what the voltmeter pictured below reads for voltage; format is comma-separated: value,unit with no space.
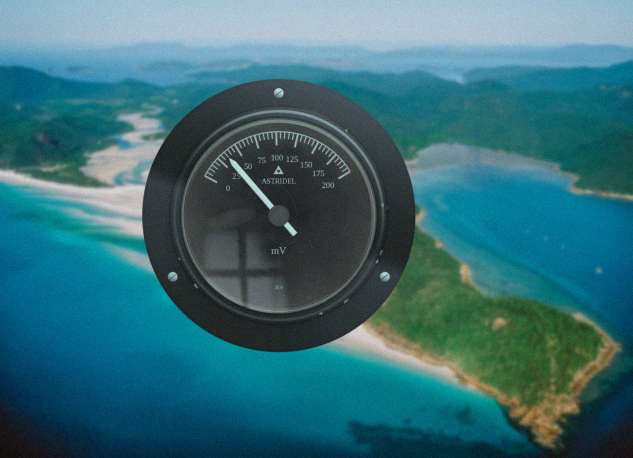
35,mV
